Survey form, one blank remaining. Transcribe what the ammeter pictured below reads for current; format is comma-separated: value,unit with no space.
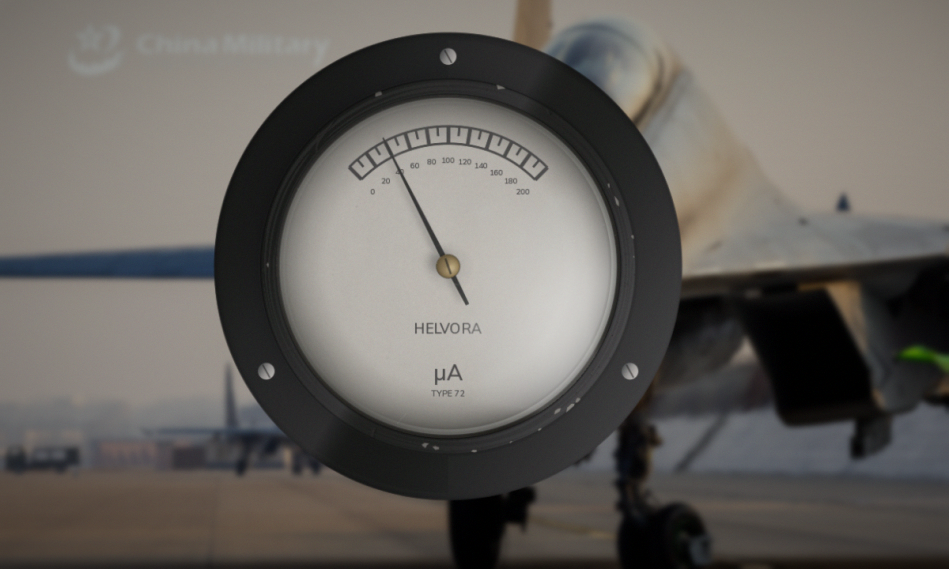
40,µA
